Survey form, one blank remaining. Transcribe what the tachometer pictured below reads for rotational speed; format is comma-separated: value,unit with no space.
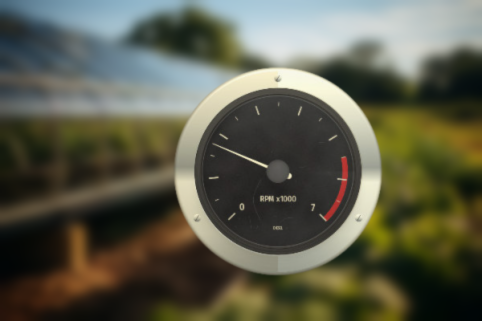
1750,rpm
